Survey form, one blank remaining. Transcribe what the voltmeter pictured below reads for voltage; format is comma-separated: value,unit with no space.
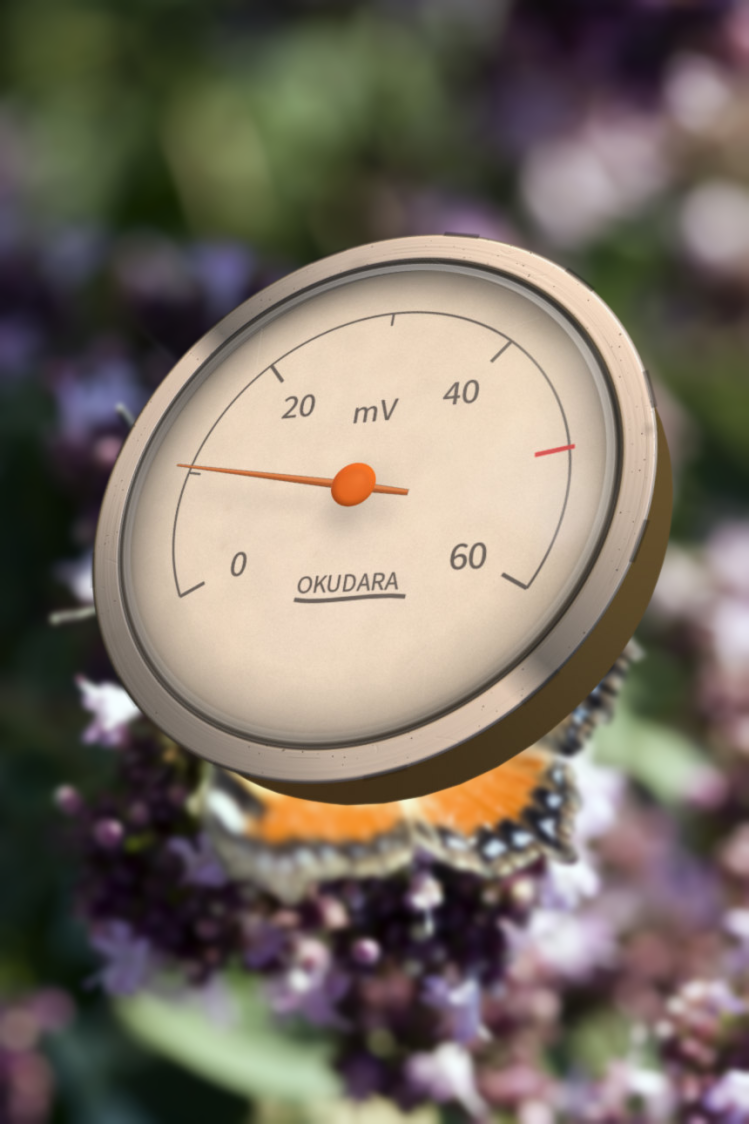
10,mV
